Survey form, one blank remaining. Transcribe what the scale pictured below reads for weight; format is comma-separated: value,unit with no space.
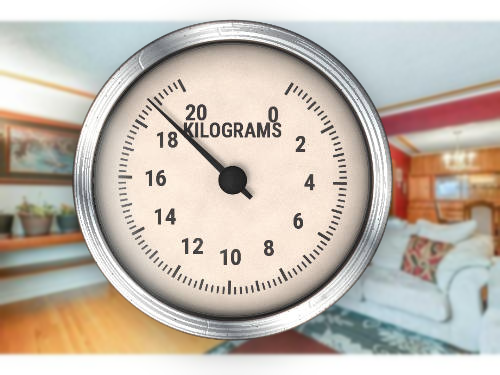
18.8,kg
